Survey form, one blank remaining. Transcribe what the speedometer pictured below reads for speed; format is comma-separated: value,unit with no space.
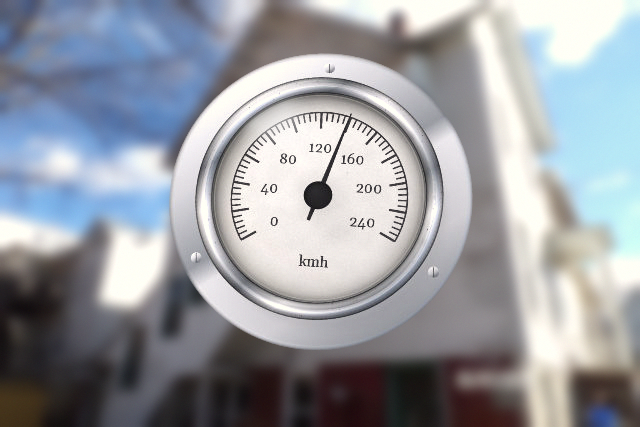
140,km/h
